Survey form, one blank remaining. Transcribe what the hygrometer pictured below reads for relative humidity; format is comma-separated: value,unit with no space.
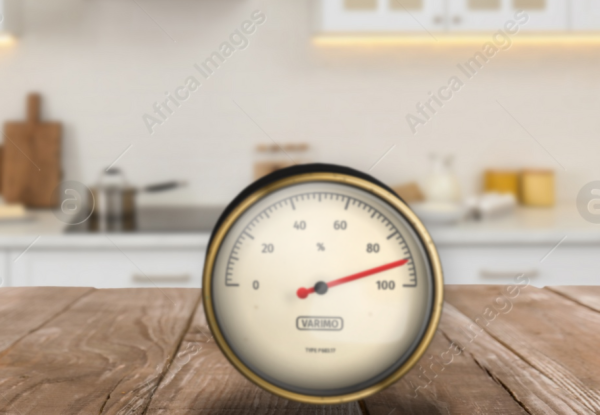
90,%
